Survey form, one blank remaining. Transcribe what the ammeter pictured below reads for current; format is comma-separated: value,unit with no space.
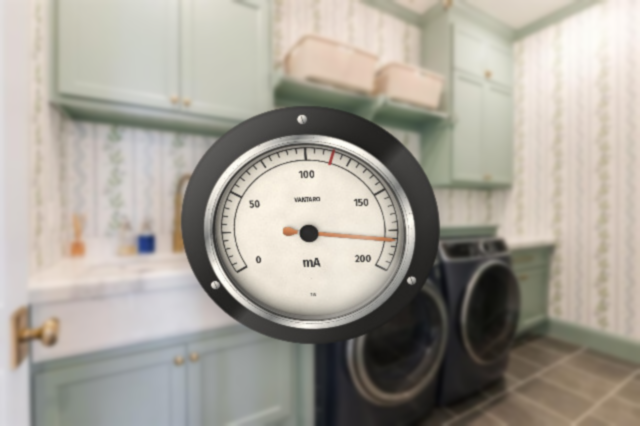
180,mA
